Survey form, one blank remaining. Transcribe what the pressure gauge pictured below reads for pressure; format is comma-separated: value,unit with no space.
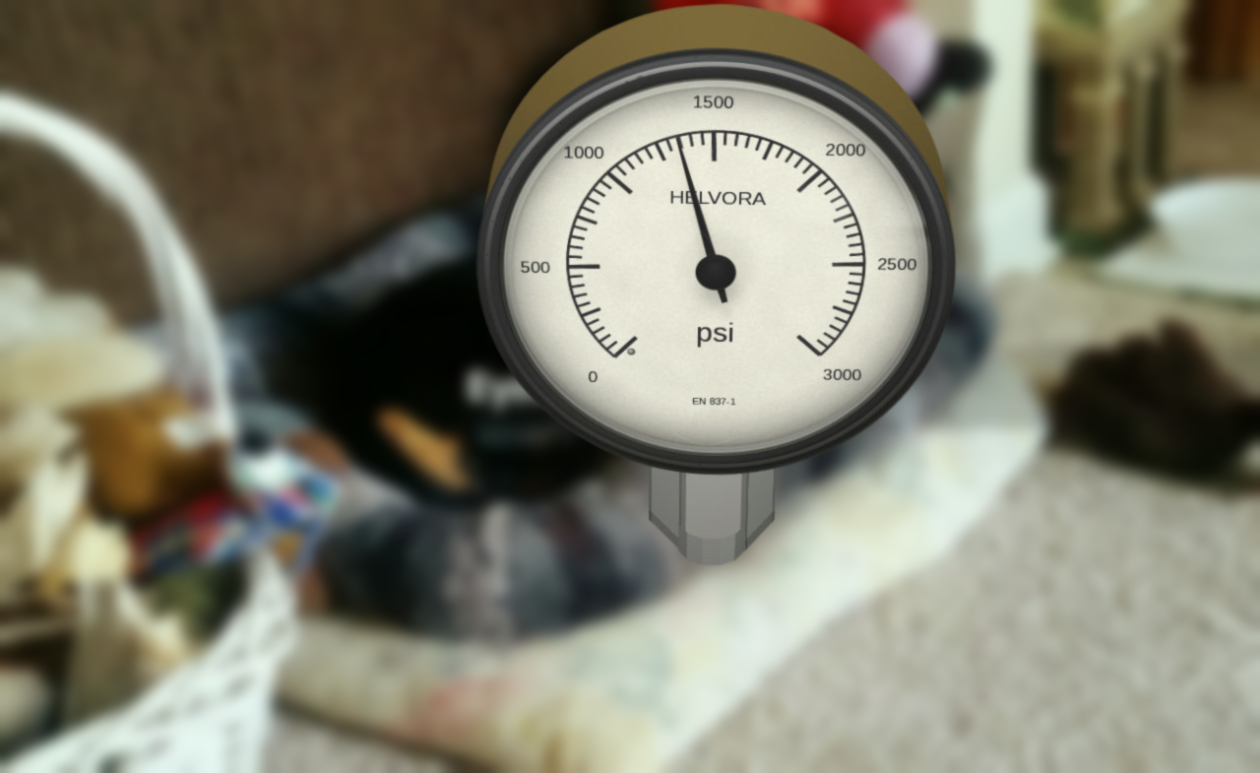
1350,psi
